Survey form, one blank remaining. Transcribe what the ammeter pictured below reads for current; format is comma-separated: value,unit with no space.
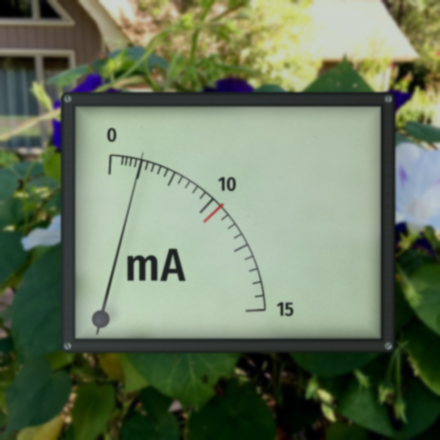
5,mA
